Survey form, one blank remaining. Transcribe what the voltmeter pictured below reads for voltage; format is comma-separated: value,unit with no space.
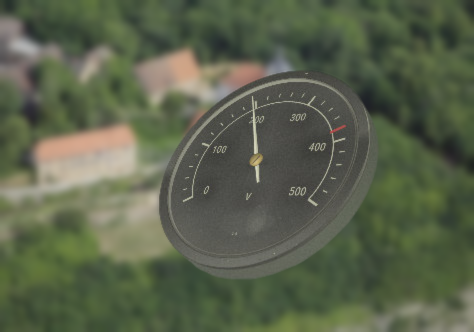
200,V
